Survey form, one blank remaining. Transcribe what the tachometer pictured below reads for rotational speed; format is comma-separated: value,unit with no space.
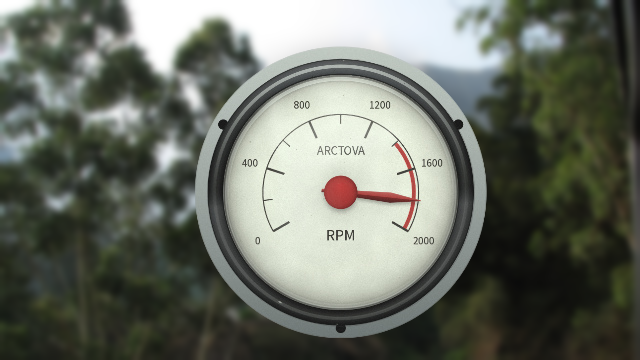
1800,rpm
